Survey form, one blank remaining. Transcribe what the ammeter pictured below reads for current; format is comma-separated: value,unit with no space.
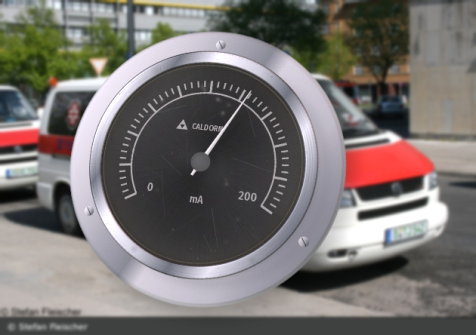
124,mA
